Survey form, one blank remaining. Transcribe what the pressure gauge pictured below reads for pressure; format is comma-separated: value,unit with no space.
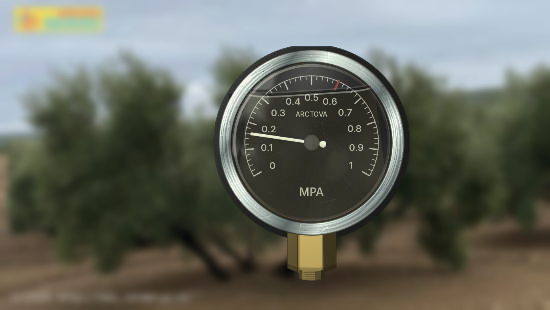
0.16,MPa
